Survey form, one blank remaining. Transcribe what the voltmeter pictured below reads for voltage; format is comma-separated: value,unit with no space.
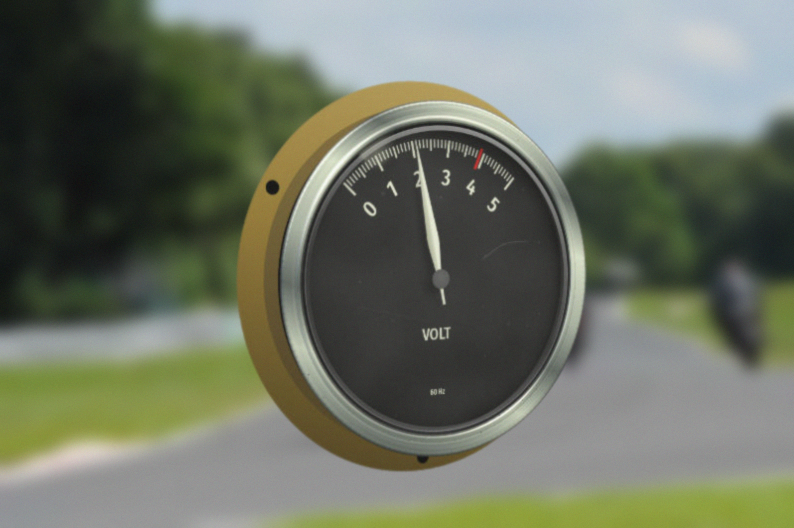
2,V
